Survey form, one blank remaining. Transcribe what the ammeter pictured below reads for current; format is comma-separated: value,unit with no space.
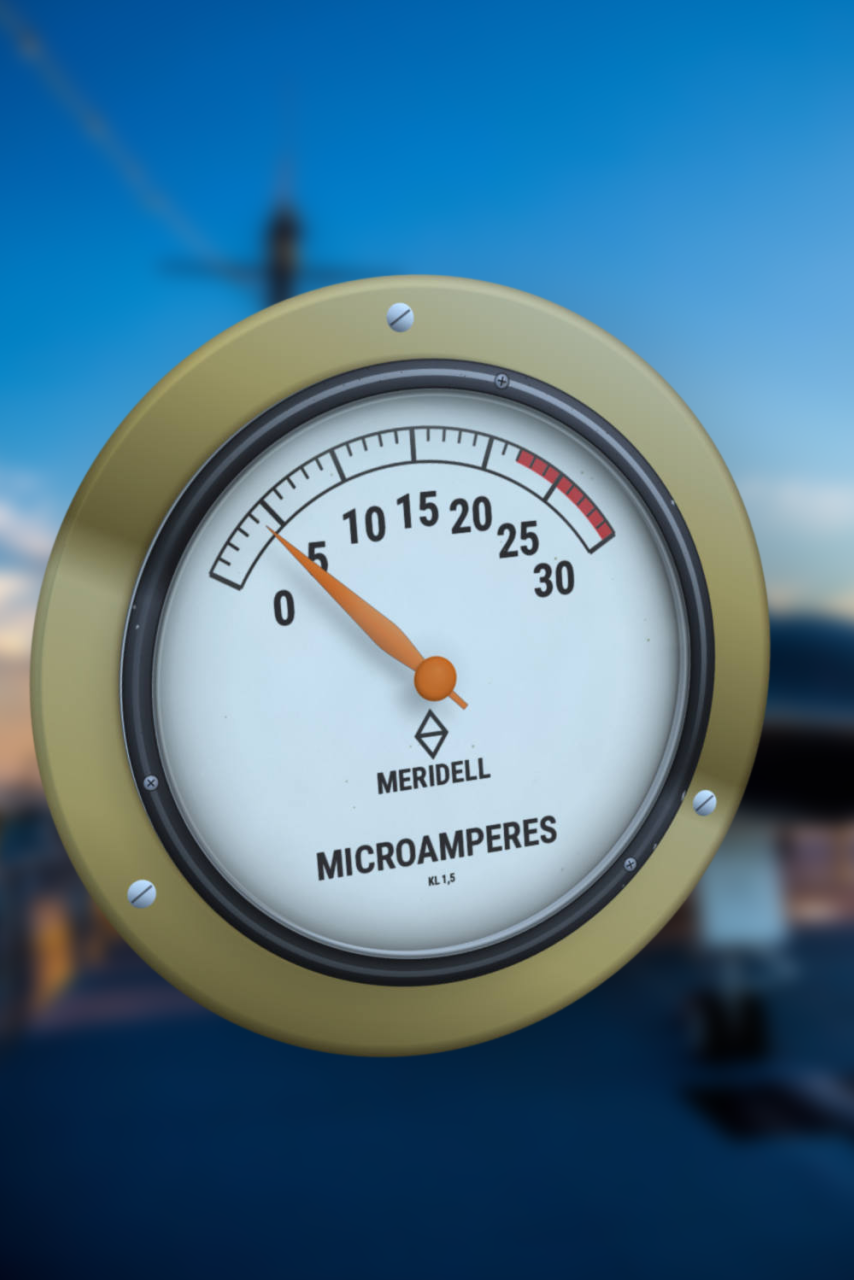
4,µA
